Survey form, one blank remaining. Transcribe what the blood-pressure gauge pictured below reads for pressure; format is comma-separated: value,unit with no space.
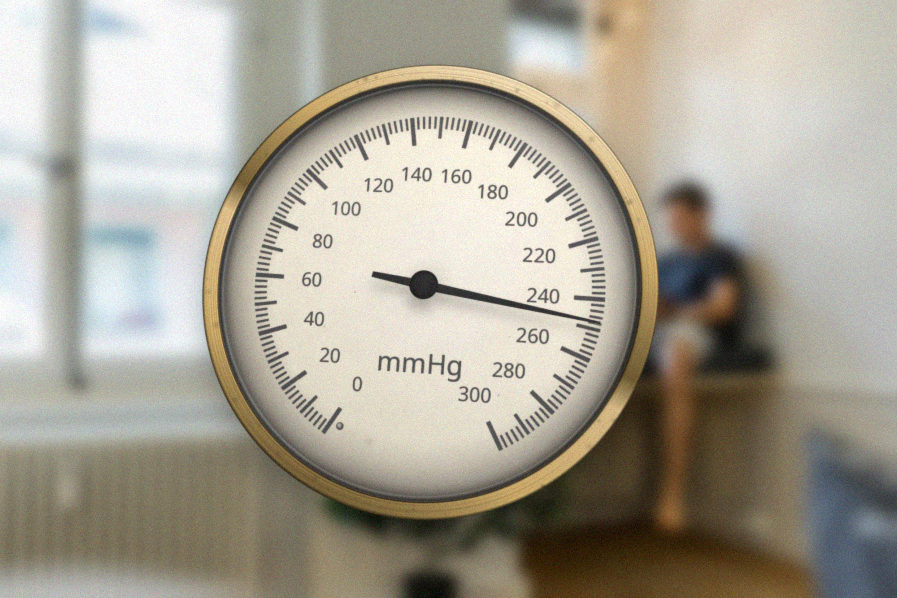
248,mmHg
